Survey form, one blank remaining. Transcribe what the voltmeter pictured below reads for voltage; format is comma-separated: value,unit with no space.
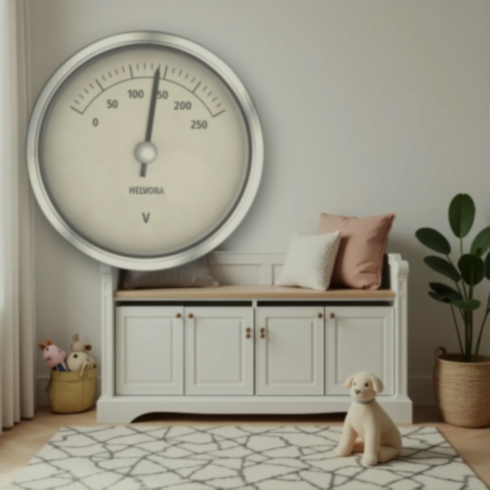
140,V
